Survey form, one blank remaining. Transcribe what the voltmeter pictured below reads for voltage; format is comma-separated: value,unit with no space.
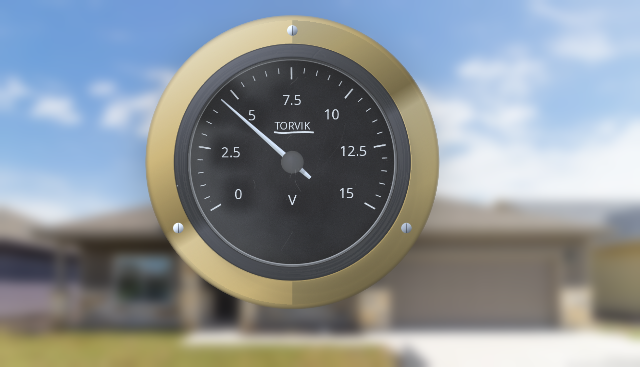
4.5,V
